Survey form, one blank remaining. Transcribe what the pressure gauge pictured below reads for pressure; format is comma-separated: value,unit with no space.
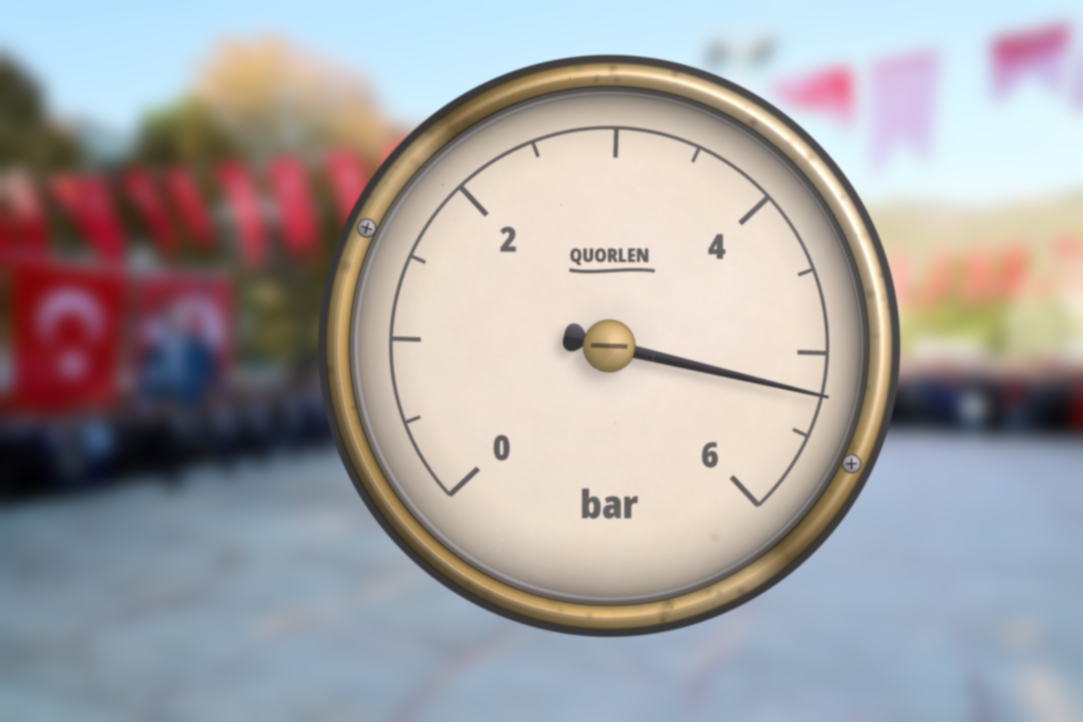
5.25,bar
